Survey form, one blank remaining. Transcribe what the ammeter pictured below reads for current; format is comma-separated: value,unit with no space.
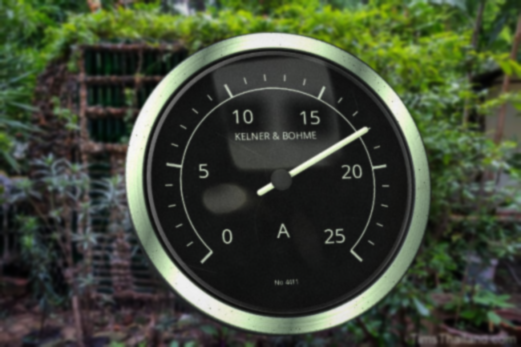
18,A
